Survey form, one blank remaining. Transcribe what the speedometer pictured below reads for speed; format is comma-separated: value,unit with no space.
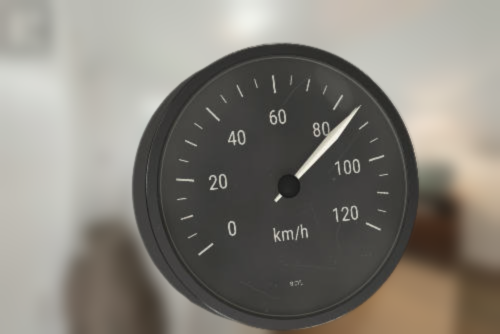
85,km/h
